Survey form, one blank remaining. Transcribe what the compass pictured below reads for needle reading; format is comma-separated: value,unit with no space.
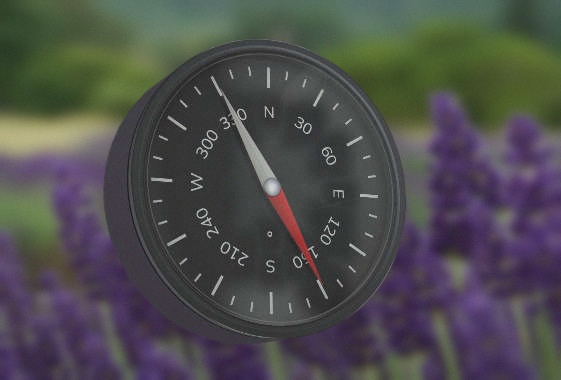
150,°
